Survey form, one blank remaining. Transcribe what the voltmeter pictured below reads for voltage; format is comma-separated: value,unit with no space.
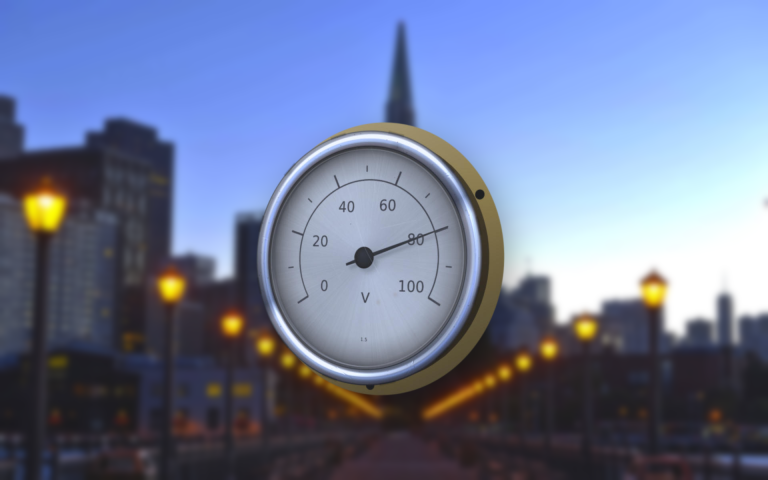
80,V
